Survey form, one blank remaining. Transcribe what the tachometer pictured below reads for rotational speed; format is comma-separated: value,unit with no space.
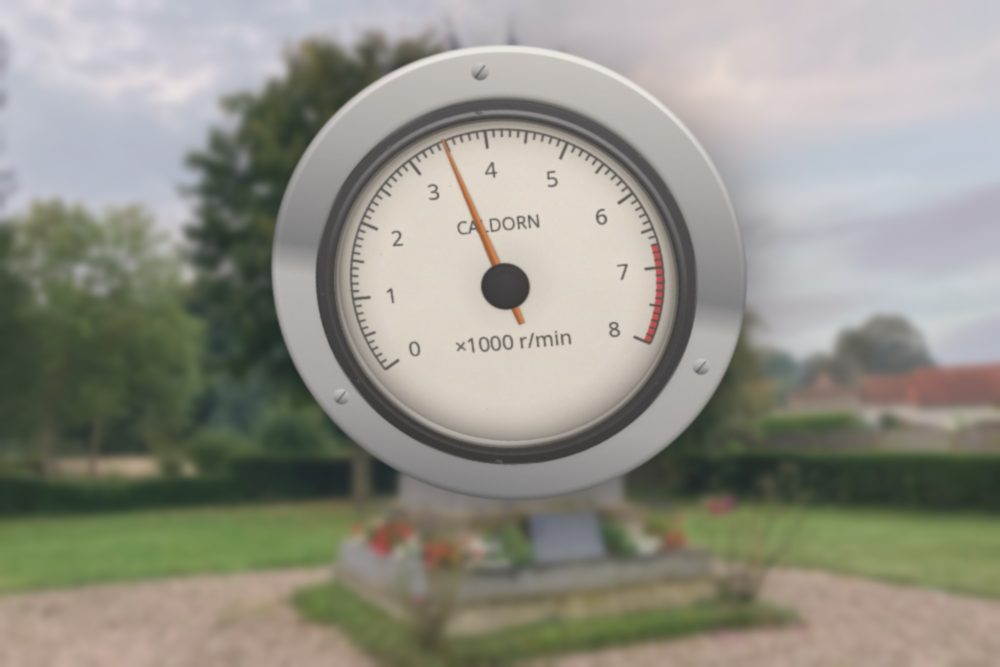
3500,rpm
